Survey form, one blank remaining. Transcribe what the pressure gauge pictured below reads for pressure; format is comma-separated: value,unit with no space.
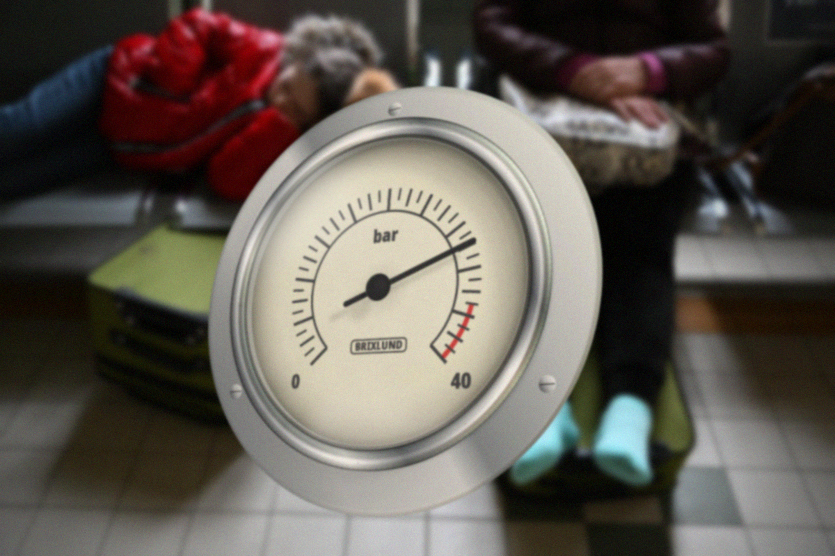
30,bar
